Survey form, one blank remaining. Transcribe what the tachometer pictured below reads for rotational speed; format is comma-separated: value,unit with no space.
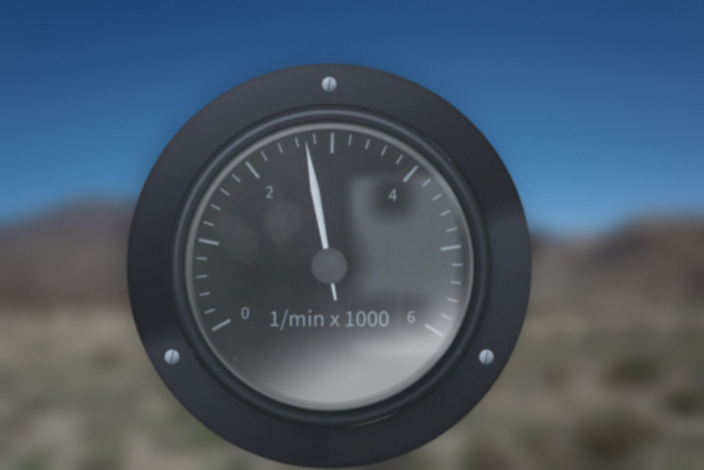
2700,rpm
